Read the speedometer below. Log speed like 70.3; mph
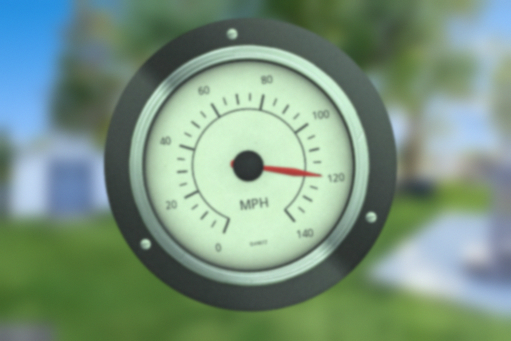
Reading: 120; mph
